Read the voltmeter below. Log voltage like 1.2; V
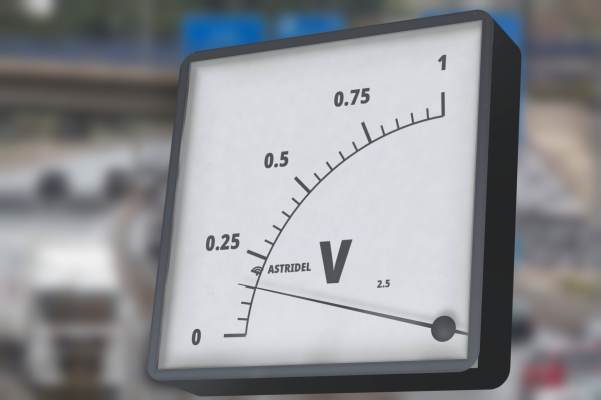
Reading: 0.15; V
